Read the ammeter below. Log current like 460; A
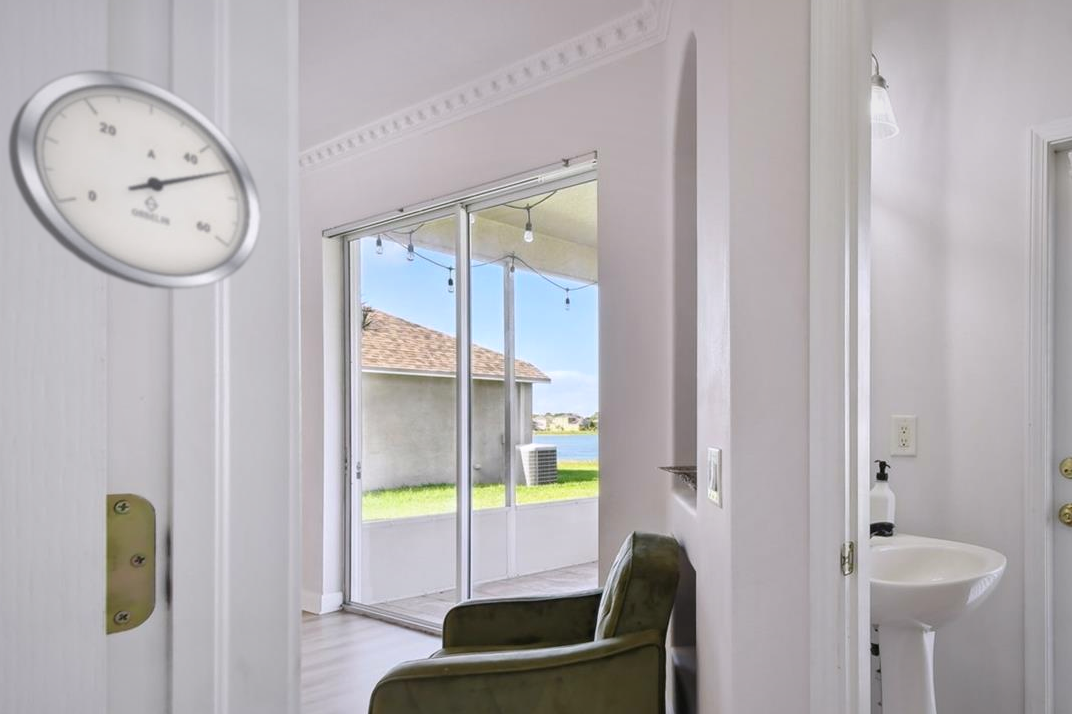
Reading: 45; A
